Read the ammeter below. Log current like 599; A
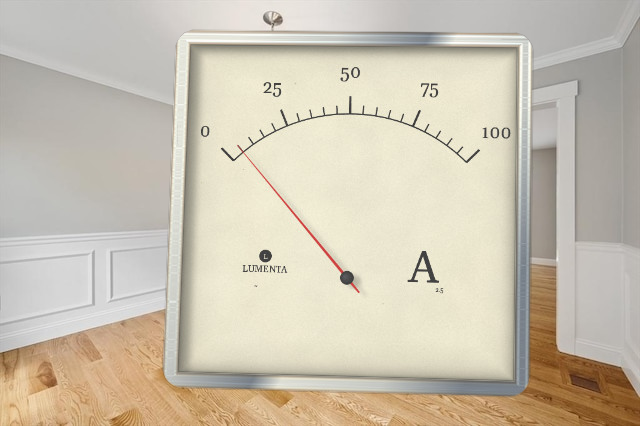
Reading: 5; A
